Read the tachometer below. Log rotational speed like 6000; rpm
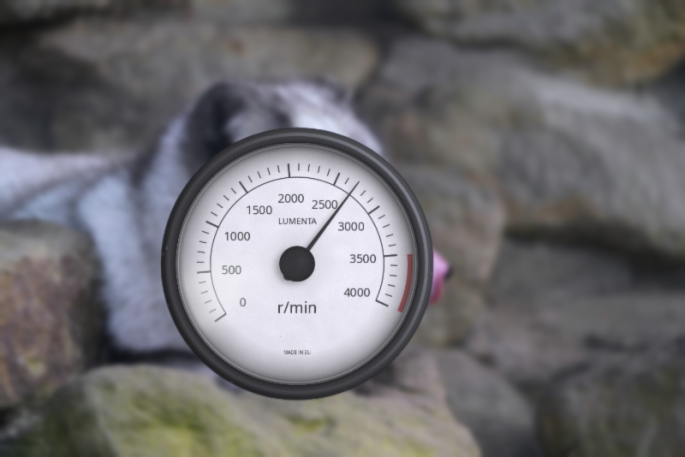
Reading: 2700; rpm
